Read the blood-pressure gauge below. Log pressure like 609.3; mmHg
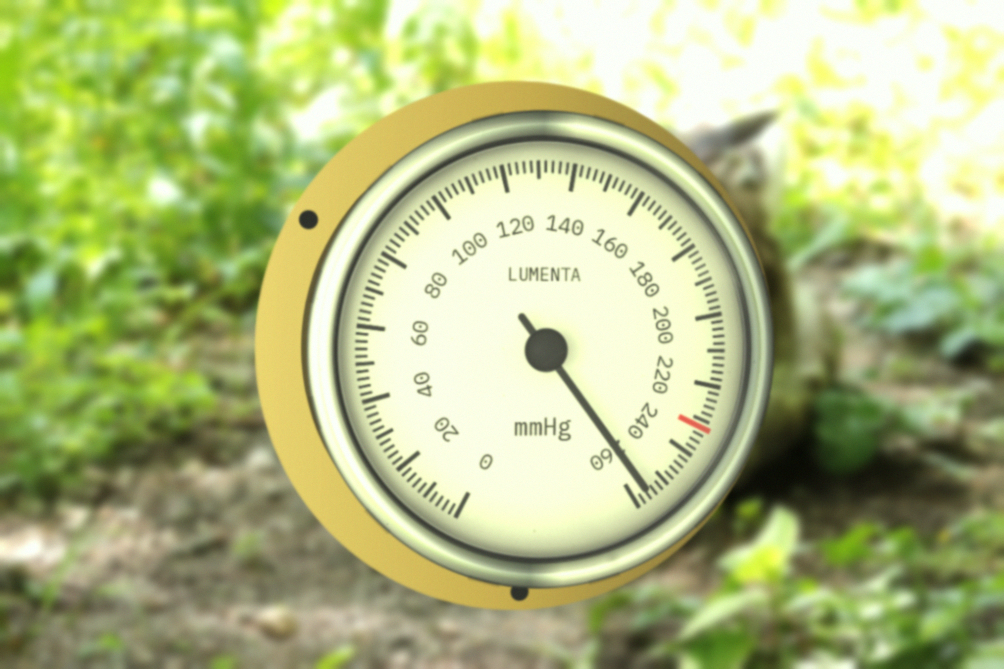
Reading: 256; mmHg
